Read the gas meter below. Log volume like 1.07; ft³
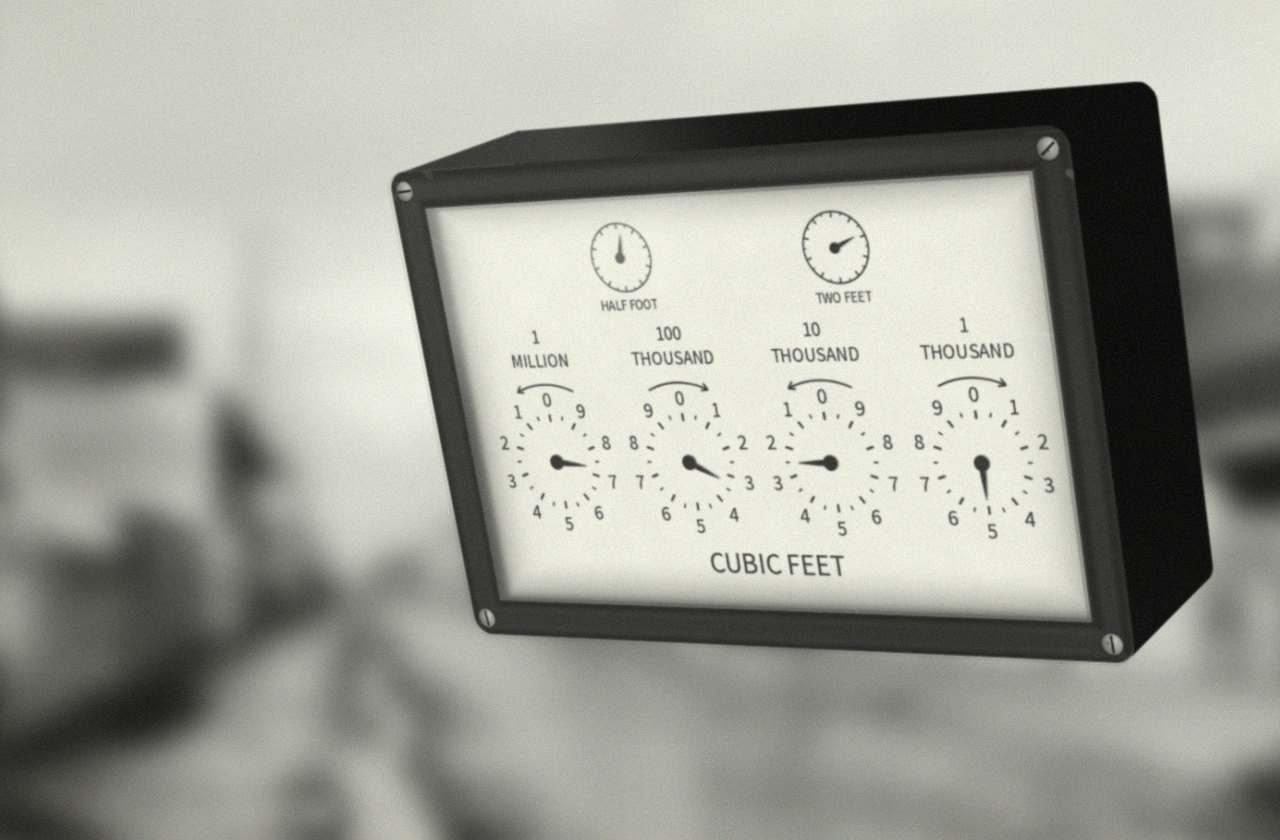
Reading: 732500; ft³
